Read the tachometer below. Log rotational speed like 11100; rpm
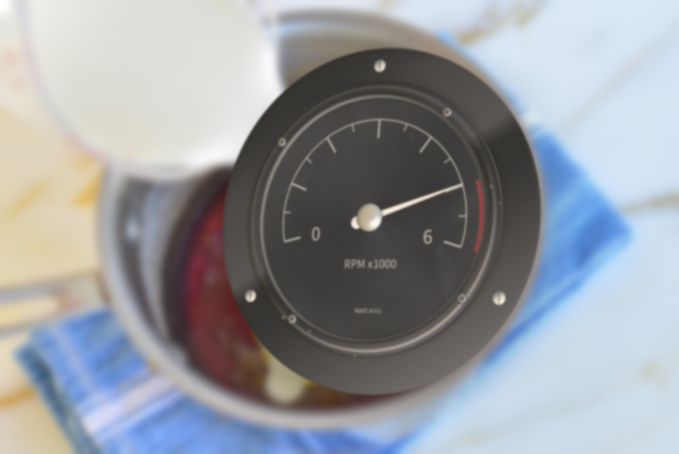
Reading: 5000; rpm
